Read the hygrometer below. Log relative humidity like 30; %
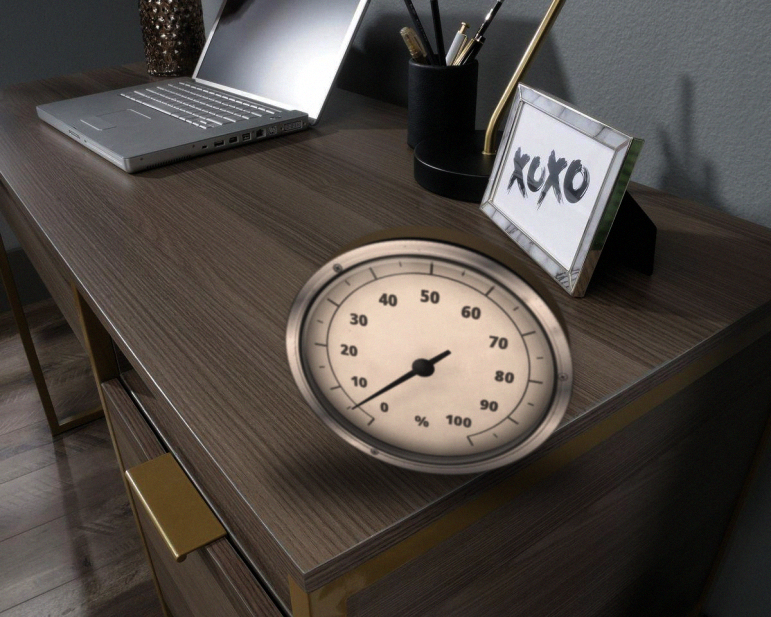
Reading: 5; %
